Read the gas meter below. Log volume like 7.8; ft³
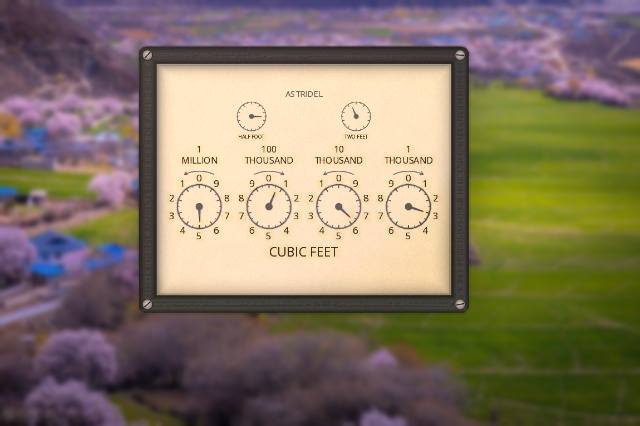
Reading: 506300; ft³
